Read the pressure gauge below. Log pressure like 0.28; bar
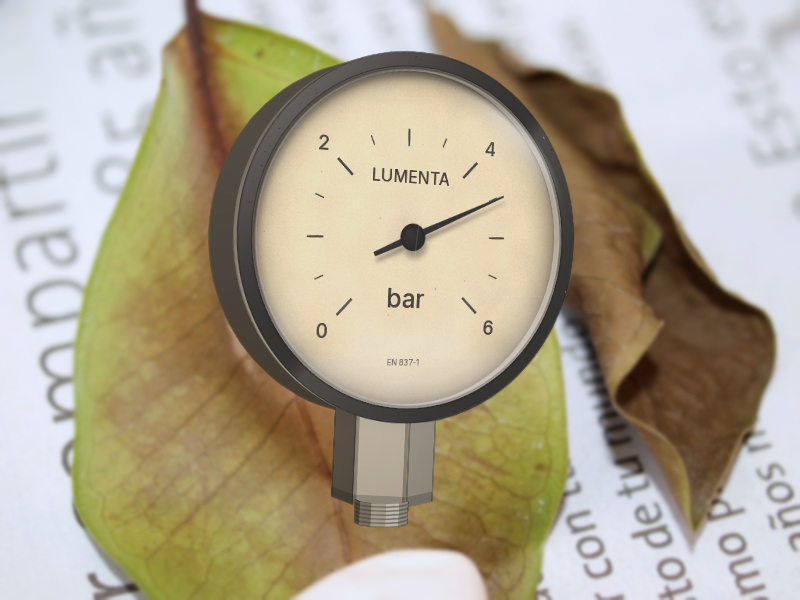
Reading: 4.5; bar
